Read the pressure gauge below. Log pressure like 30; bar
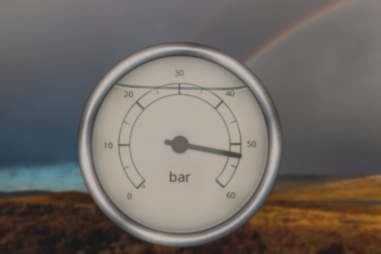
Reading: 52.5; bar
